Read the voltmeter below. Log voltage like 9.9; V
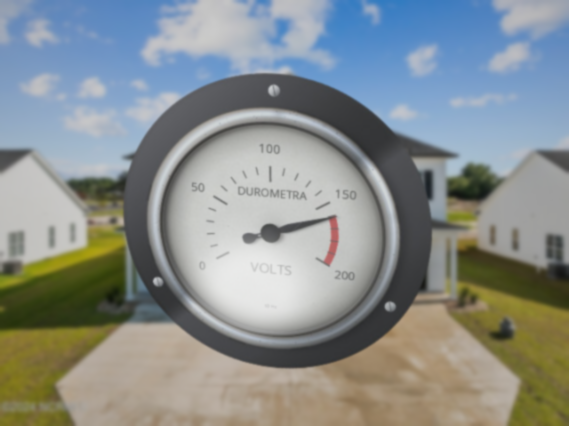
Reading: 160; V
